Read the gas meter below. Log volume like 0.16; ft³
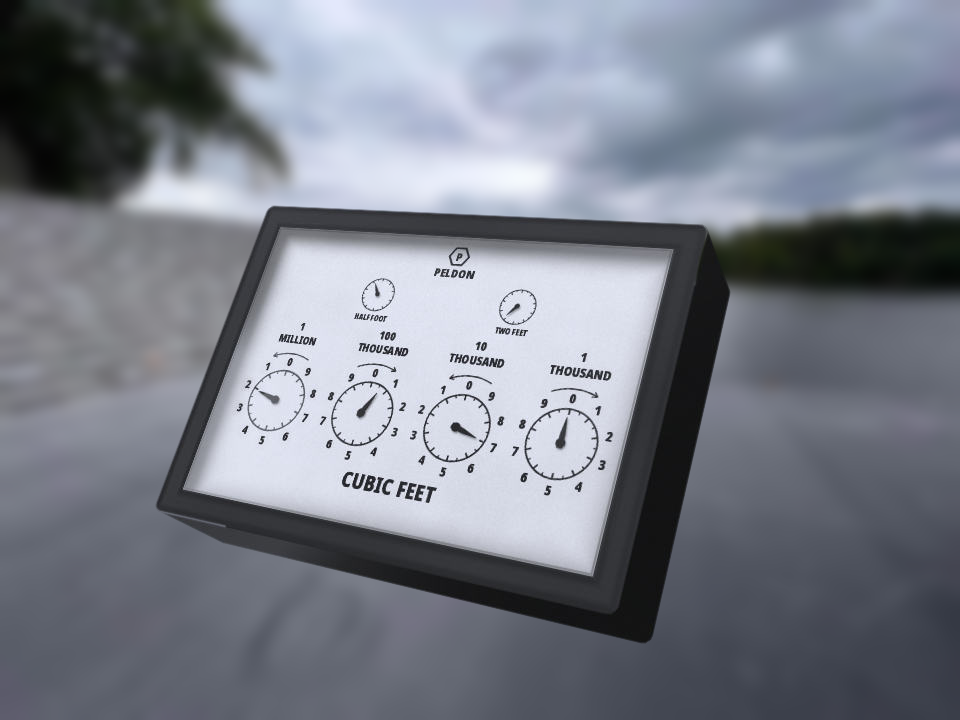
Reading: 207000; ft³
